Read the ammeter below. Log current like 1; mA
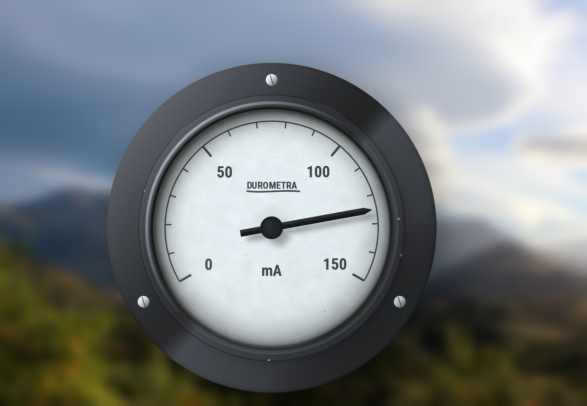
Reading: 125; mA
